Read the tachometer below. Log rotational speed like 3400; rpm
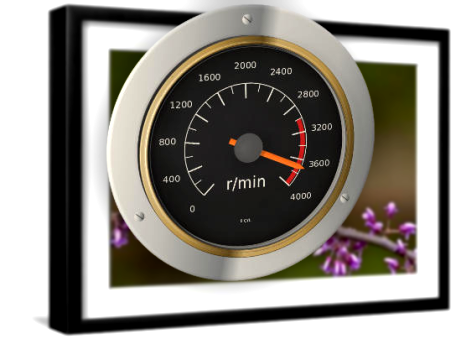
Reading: 3700; rpm
